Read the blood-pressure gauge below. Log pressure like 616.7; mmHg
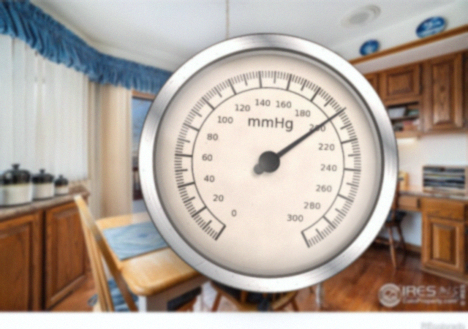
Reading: 200; mmHg
